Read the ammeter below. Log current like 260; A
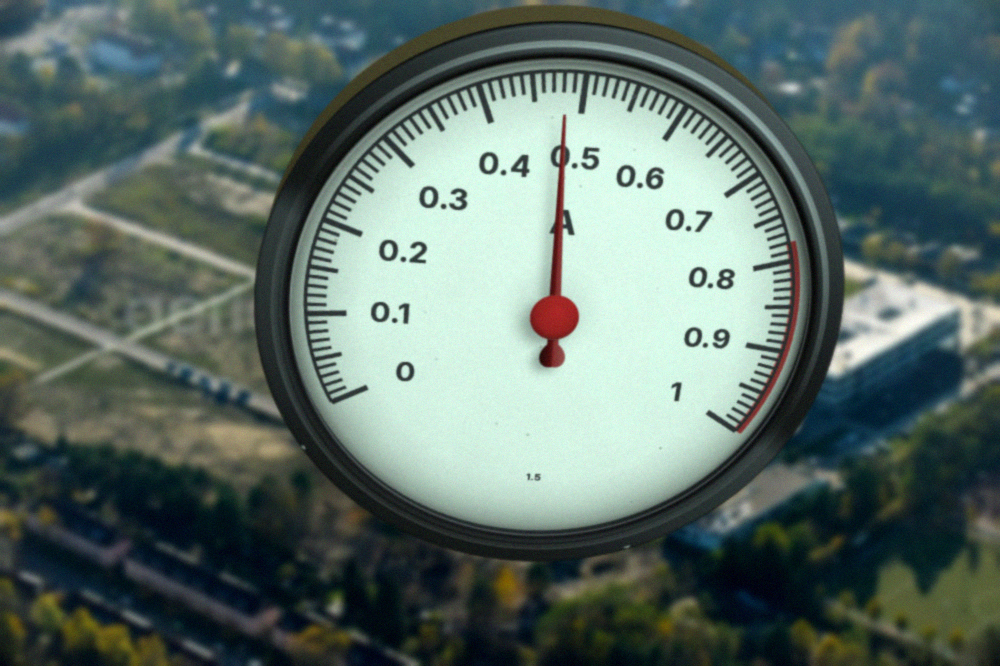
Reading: 0.48; A
